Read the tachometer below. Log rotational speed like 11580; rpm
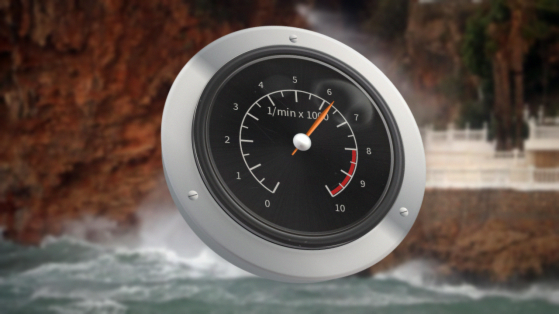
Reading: 6250; rpm
